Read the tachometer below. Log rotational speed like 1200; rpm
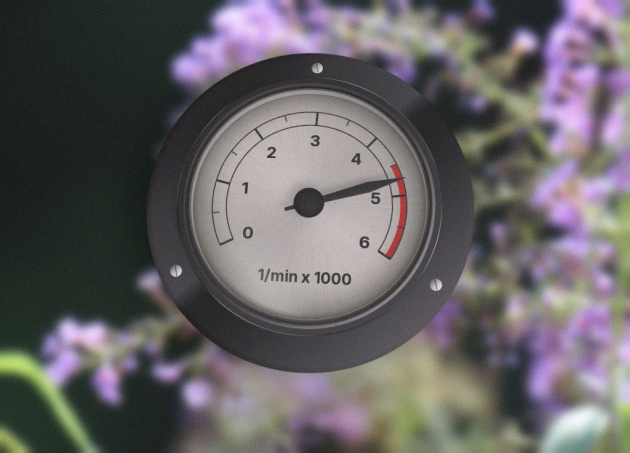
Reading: 4750; rpm
